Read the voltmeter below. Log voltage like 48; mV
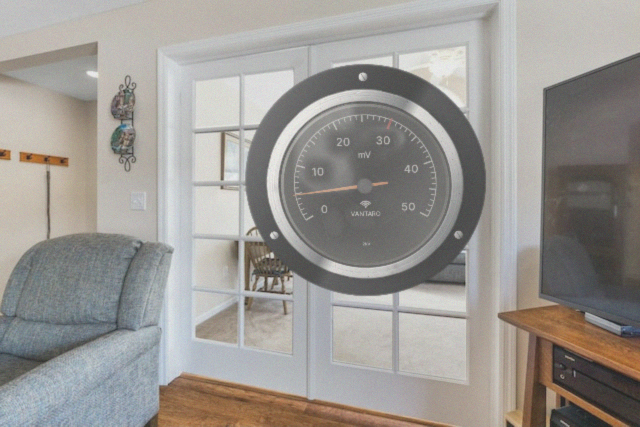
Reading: 5; mV
